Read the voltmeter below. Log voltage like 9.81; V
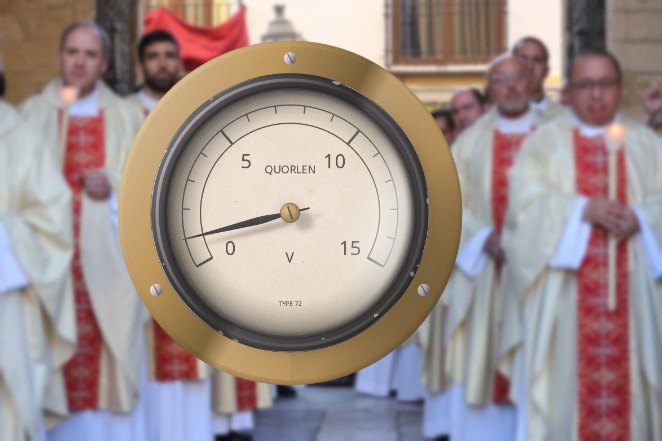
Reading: 1; V
